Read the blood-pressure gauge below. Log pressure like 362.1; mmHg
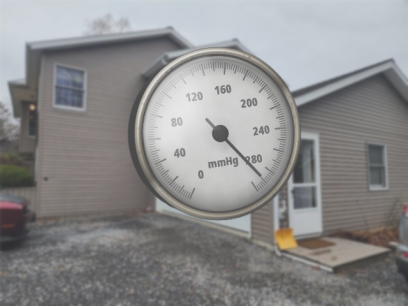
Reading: 290; mmHg
